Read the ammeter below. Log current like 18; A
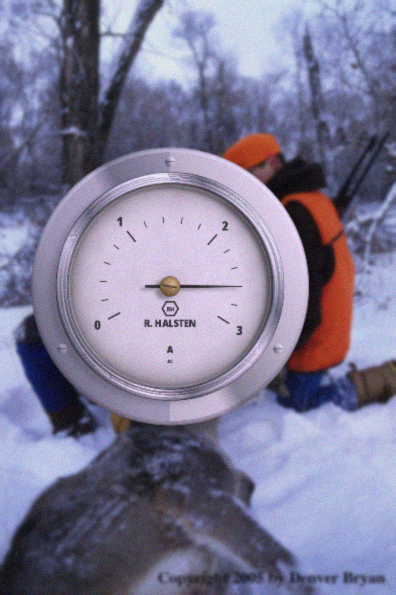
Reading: 2.6; A
